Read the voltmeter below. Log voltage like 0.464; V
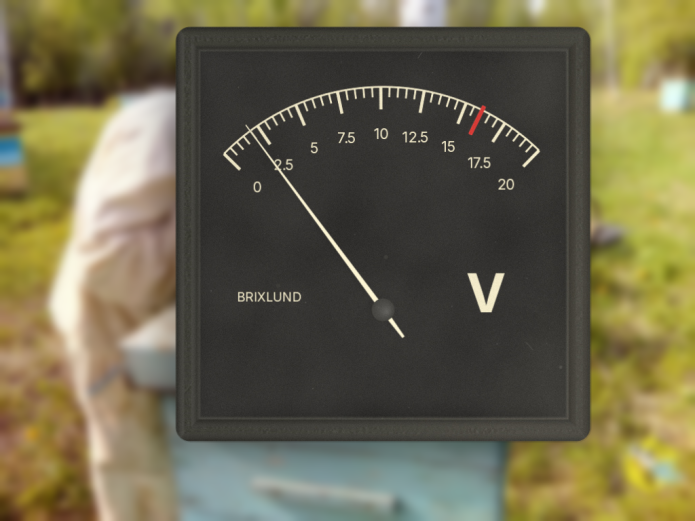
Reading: 2; V
